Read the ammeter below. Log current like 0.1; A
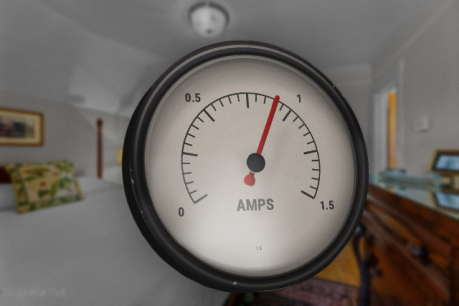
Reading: 0.9; A
